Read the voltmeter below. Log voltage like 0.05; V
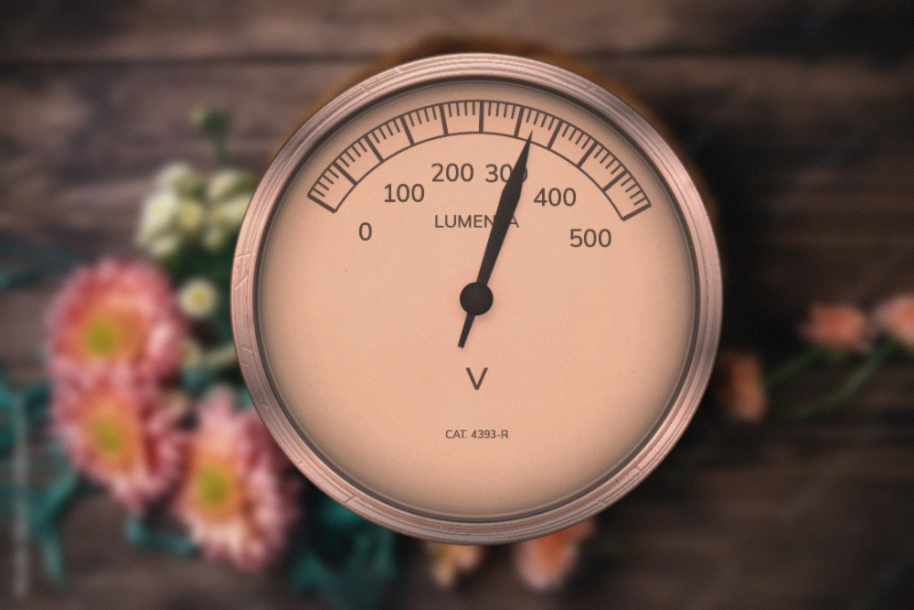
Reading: 320; V
